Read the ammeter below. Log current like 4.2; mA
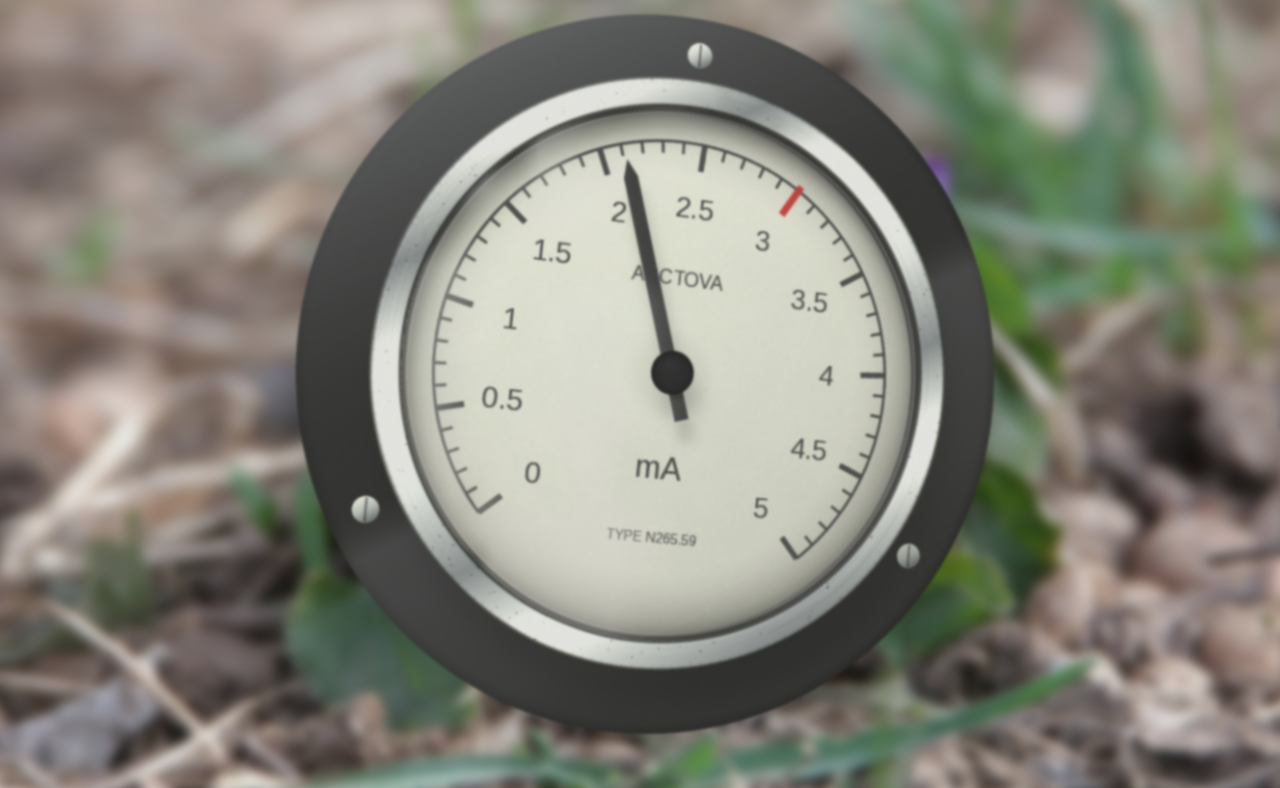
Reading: 2.1; mA
